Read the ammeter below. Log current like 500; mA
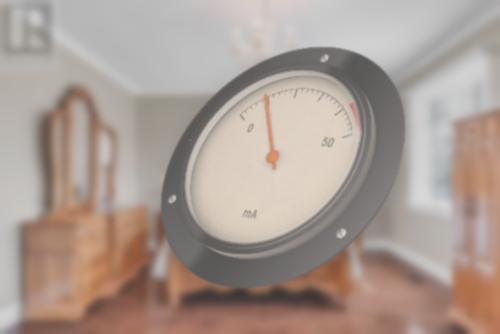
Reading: 10; mA
